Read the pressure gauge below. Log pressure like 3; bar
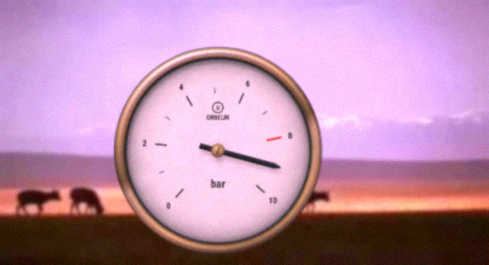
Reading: 9; bar
